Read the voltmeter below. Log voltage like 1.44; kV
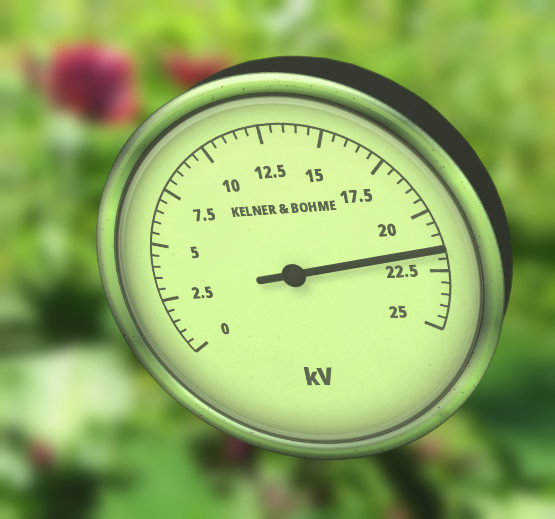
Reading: 21.5; kV
